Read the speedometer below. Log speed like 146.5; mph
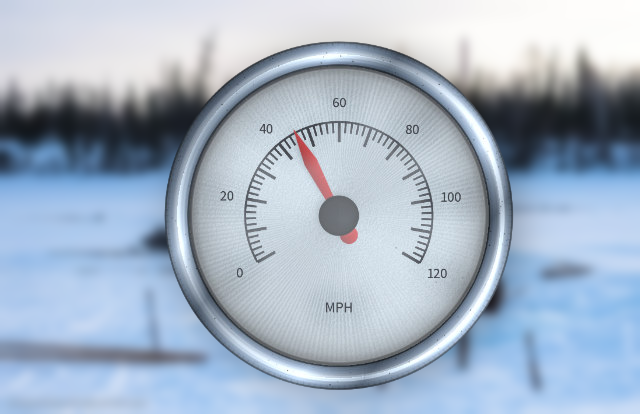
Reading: 46; mph
